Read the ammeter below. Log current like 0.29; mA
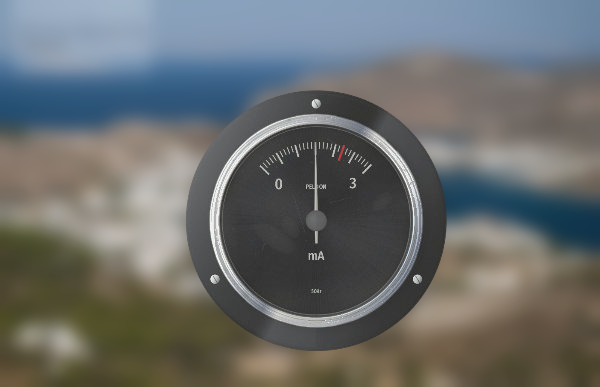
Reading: 1.5; mA
